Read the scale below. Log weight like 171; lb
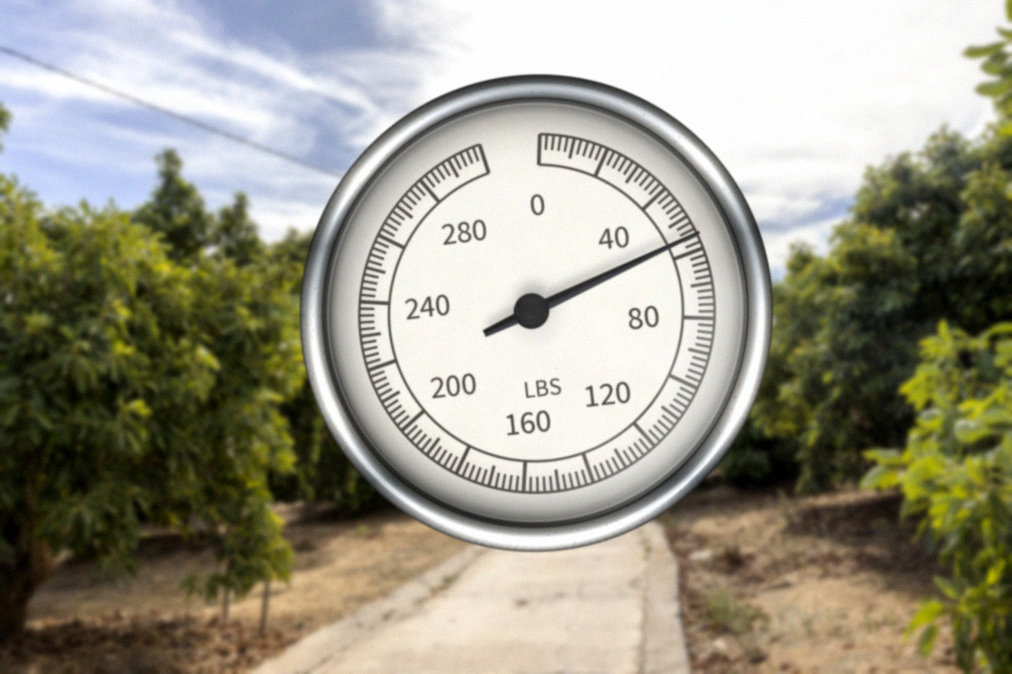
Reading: 56; lb
